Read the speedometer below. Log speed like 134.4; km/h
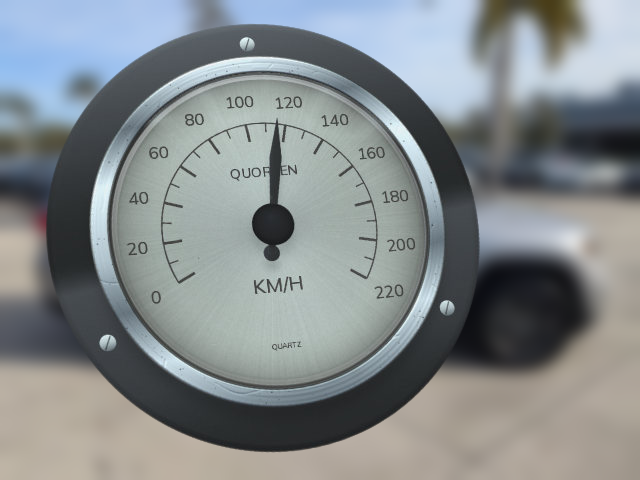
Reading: 115; km/h
